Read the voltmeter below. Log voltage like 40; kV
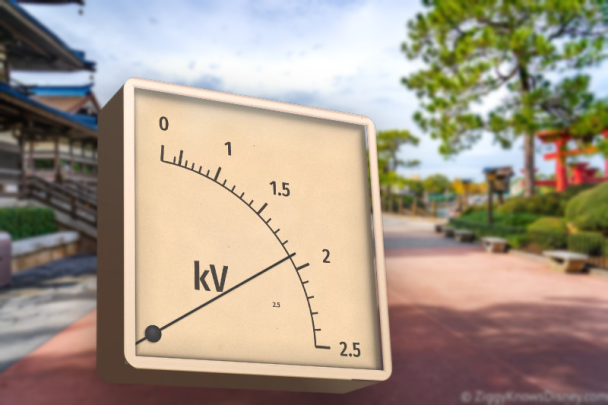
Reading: 1.9; kV
